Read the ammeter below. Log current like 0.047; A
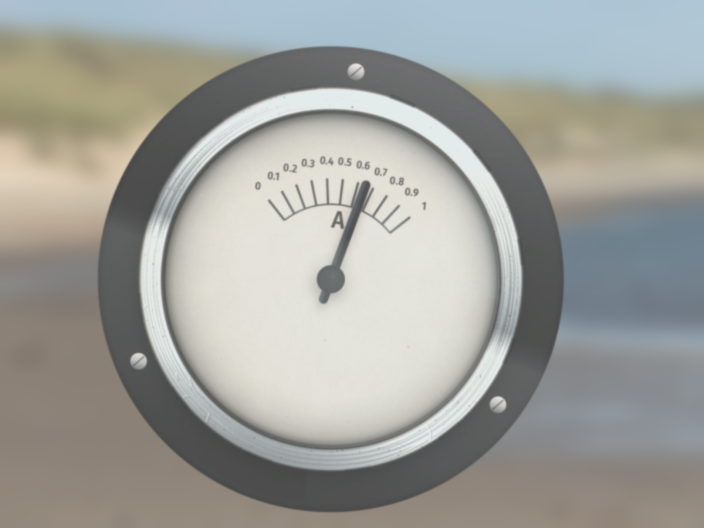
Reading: 0.65; A
